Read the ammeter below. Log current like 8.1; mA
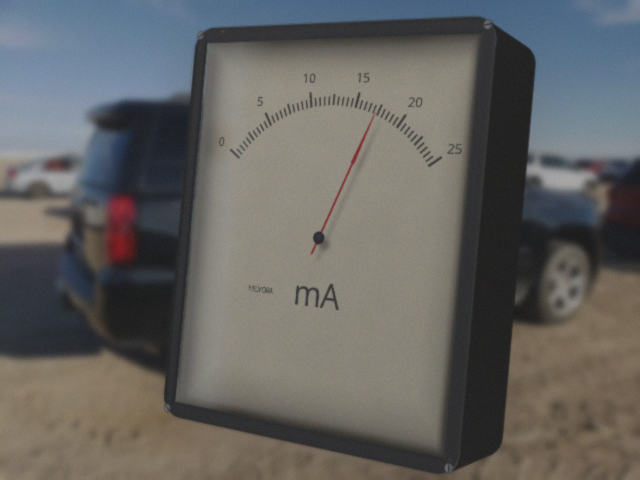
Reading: 17.5; mA
